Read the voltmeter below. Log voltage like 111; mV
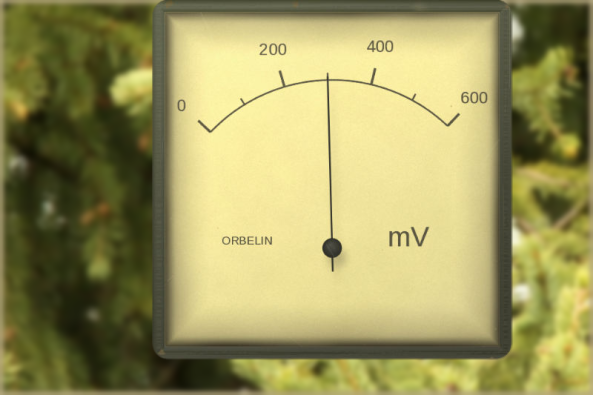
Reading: 300; mV
